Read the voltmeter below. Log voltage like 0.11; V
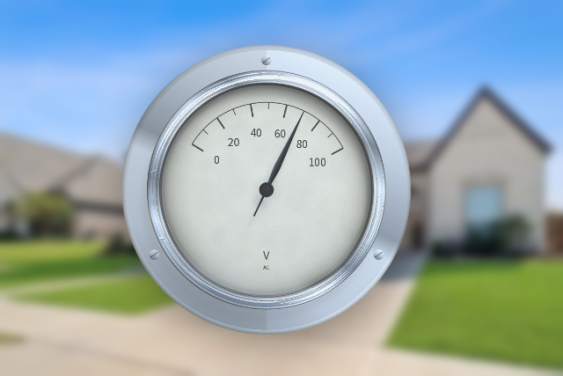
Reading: 70; V
